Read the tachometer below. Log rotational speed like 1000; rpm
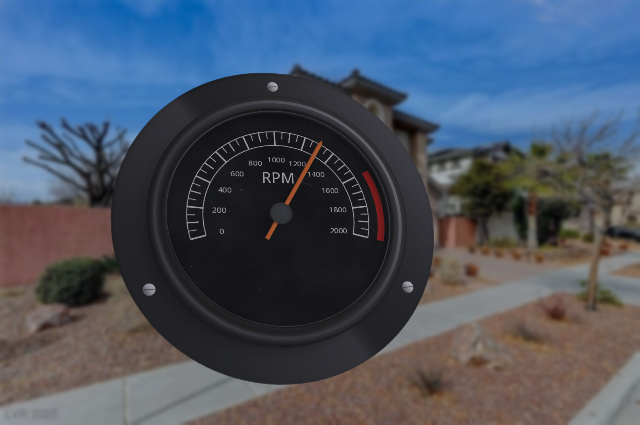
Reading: 1300; rpm
